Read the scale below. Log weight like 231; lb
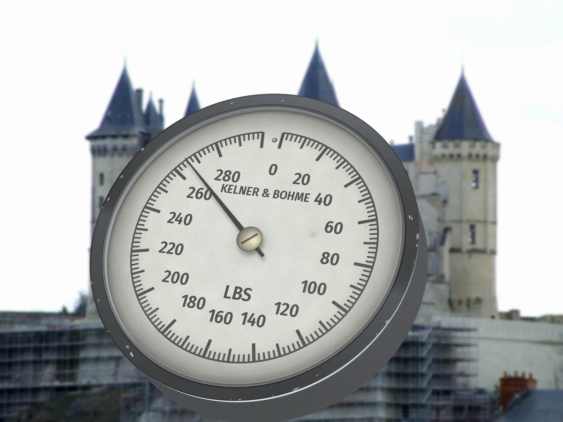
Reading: 266; lb
